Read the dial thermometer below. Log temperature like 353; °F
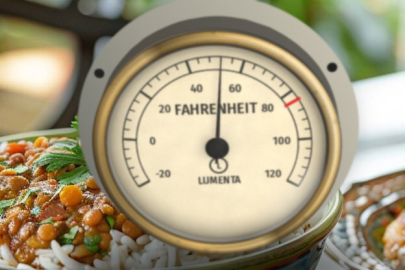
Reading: 52; °F
